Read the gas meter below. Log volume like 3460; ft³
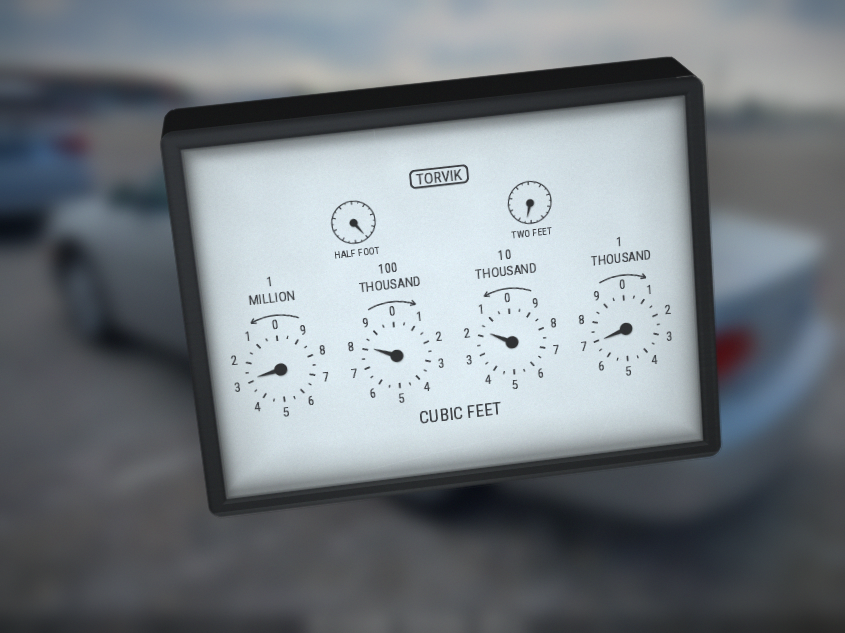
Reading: 281700; ft³
